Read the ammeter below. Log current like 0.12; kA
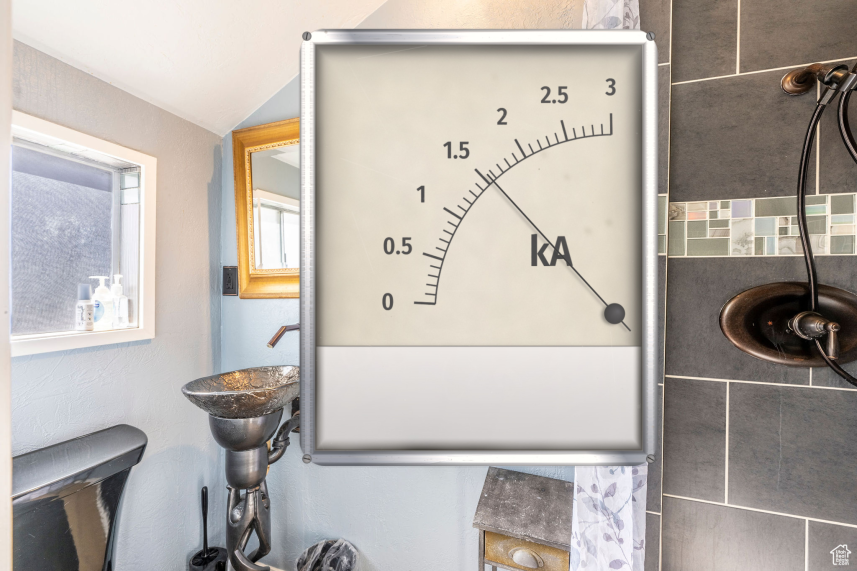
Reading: 1.55; kA
